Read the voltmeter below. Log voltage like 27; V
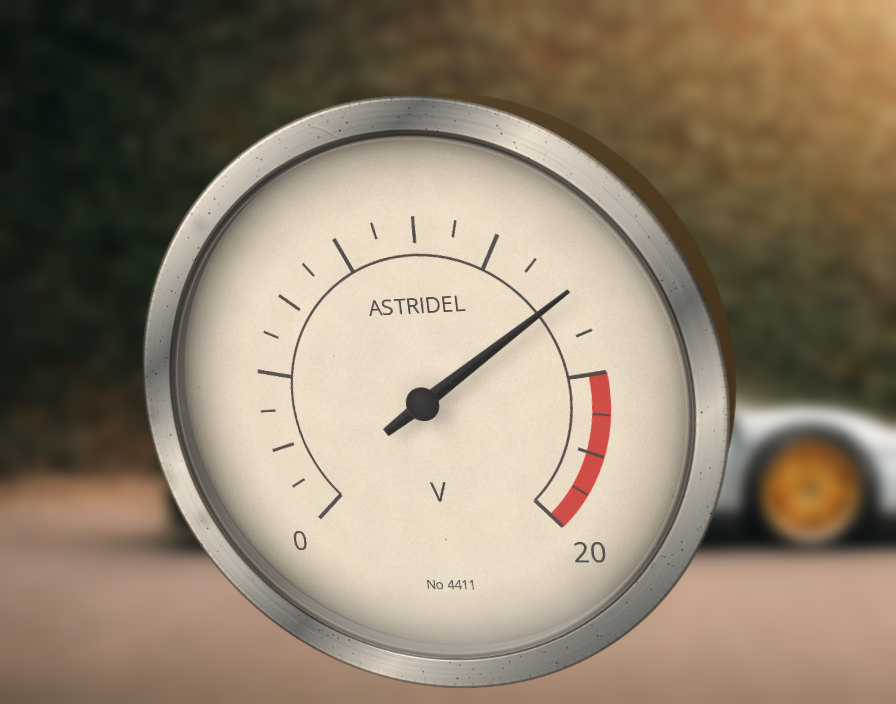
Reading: 14; V
